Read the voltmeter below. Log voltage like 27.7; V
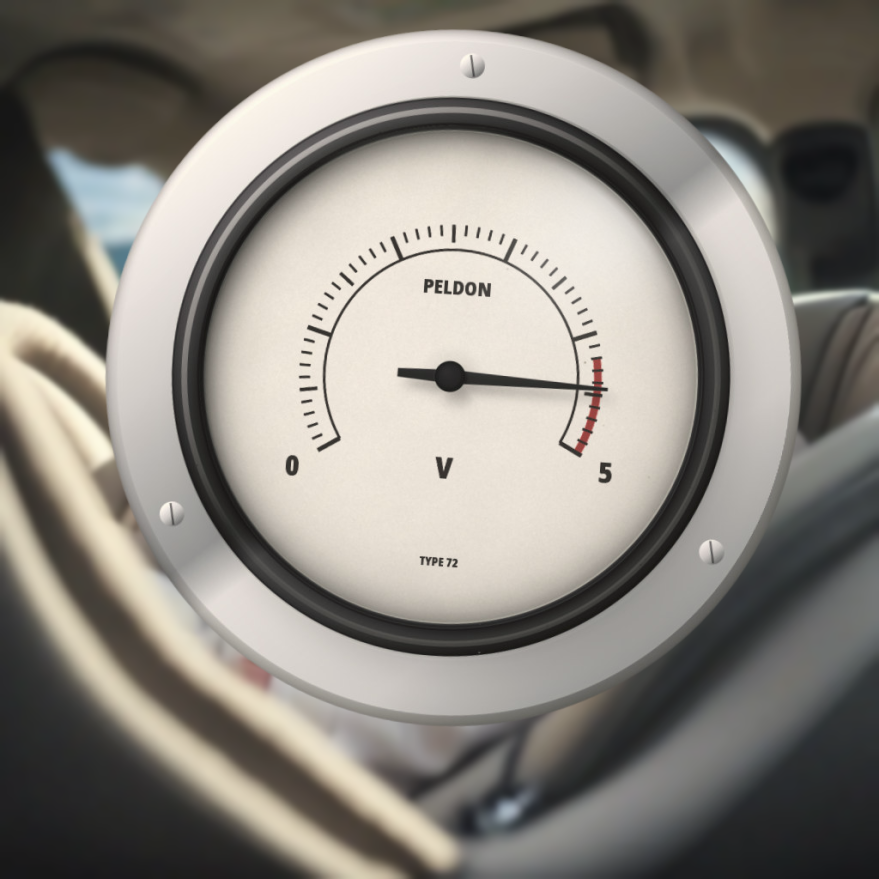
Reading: 4.45; V
